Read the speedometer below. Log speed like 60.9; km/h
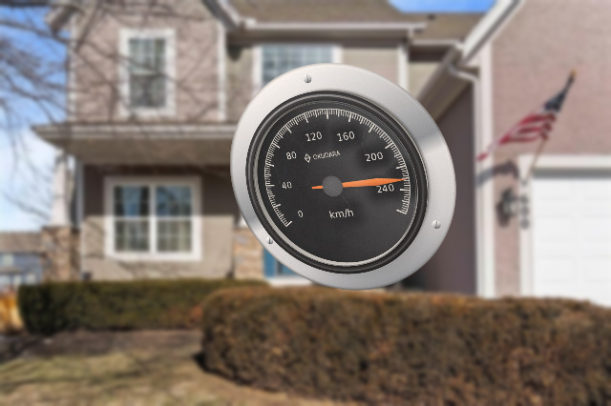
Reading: 230; km/h
